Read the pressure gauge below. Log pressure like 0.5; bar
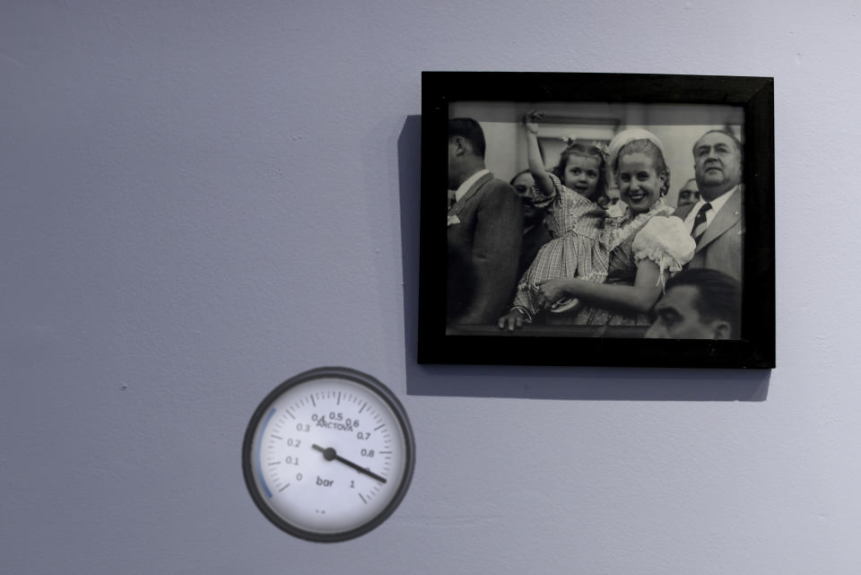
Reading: 0.9; bar
